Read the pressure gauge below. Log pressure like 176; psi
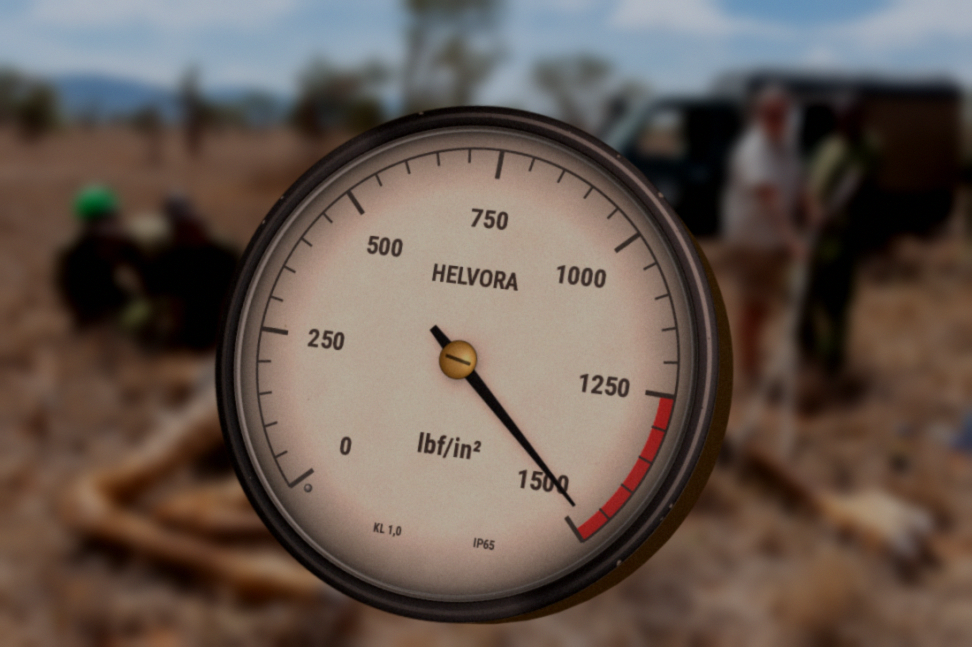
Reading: 1475; psi
